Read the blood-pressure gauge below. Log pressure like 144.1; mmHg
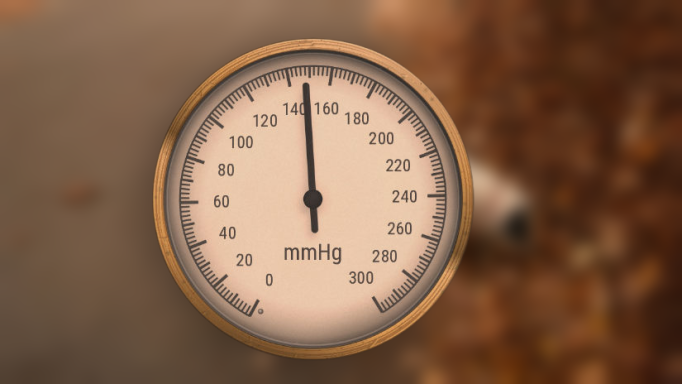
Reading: 148; mmHg
